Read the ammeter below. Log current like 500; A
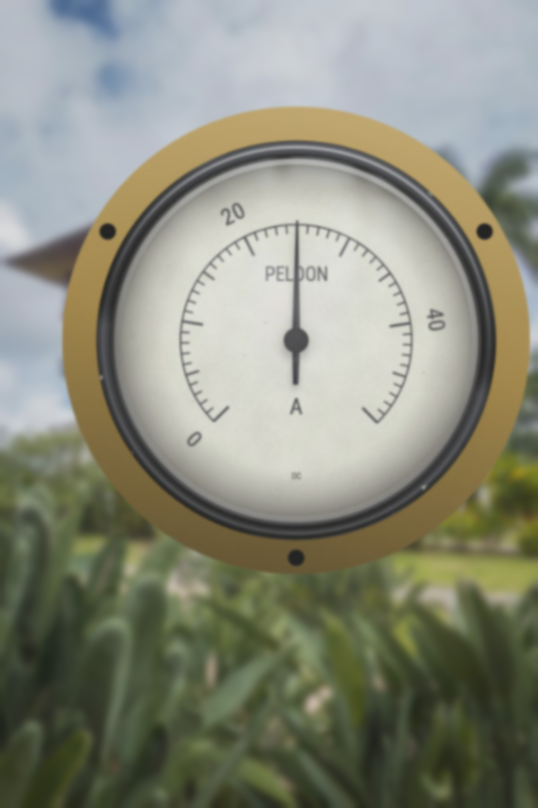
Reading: 25; A
